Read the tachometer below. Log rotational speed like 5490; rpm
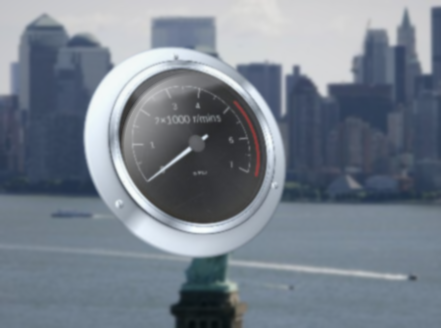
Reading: 0; rpm
